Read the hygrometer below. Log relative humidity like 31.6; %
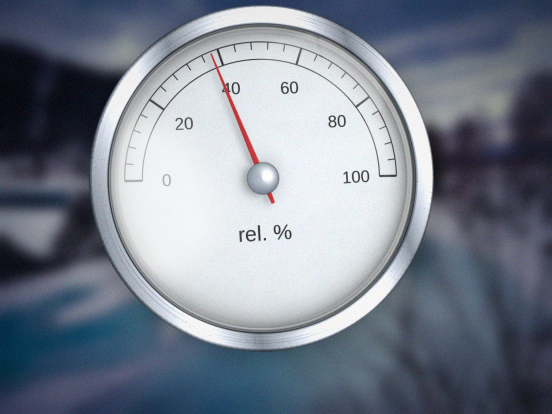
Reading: 38; %
